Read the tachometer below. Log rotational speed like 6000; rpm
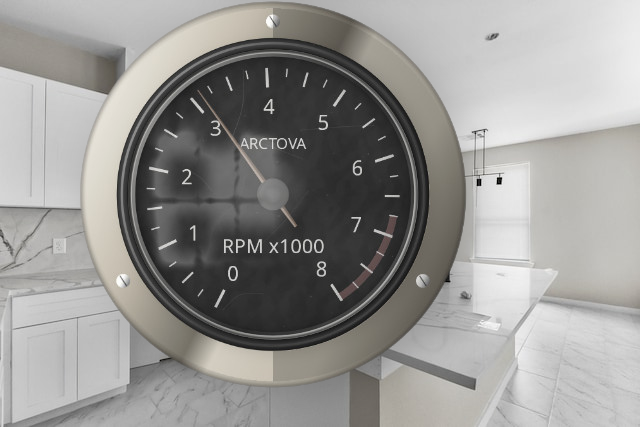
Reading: 3125; rpm
